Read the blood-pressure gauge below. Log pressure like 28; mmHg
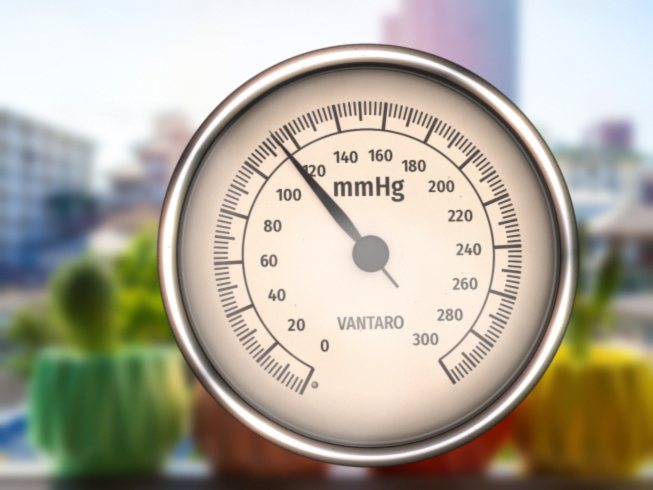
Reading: 114; mmHg
